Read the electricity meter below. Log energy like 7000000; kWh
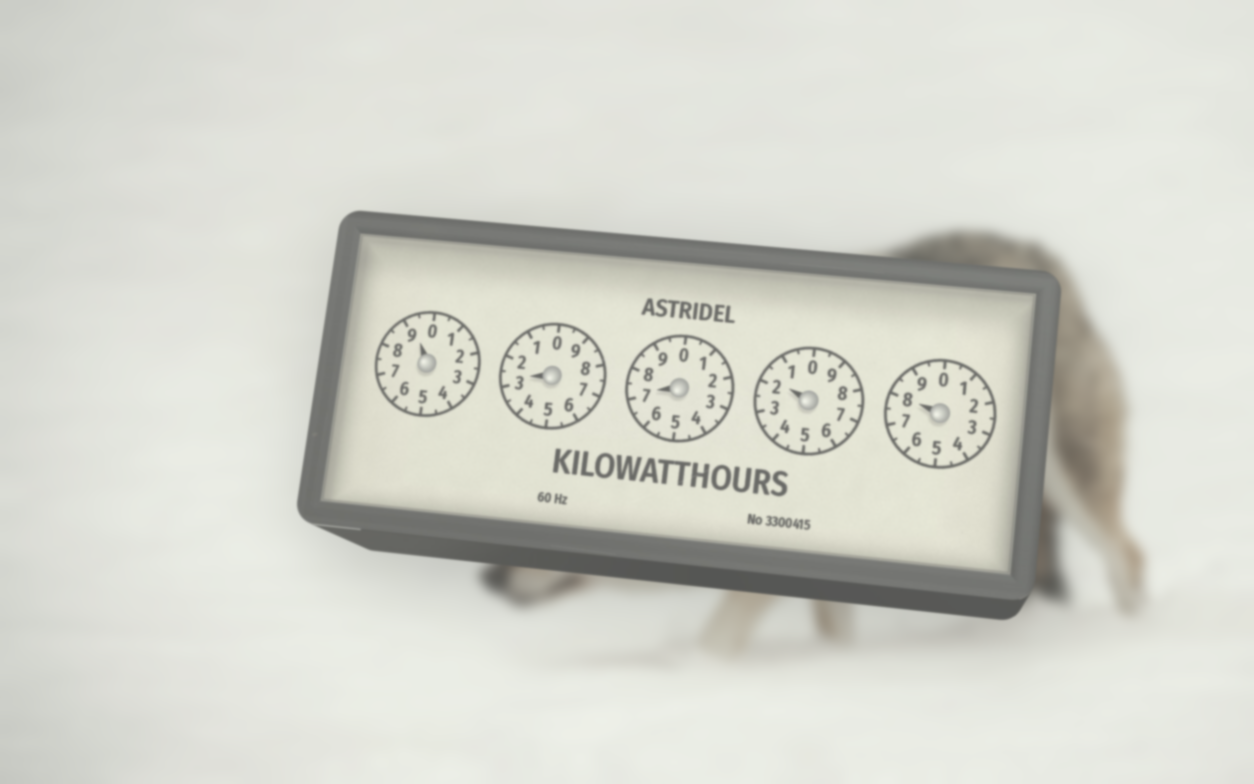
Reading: 92718; kWh
